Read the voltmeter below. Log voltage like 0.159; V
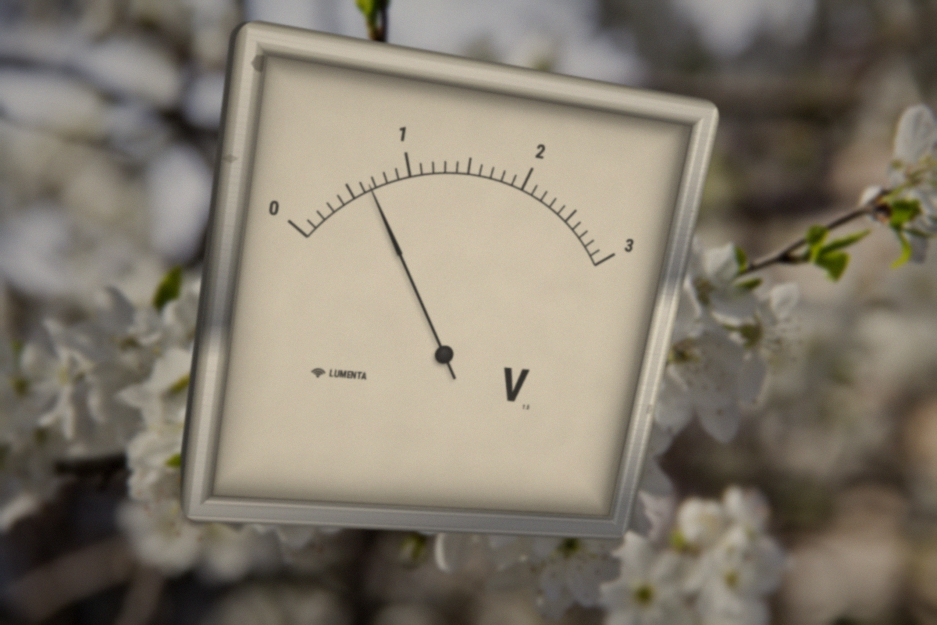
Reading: 0.65; V
